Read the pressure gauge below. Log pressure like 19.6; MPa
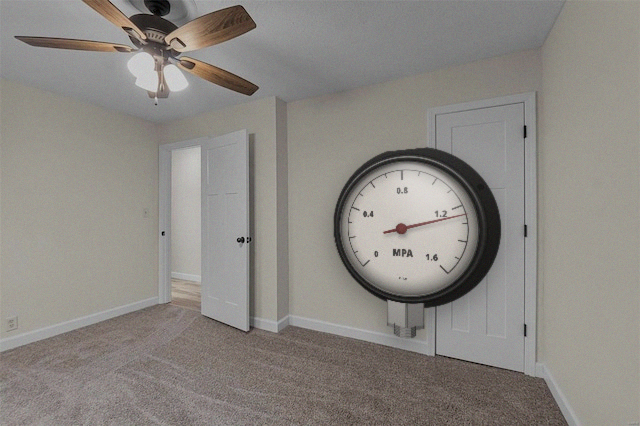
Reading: 1.25; MPa
